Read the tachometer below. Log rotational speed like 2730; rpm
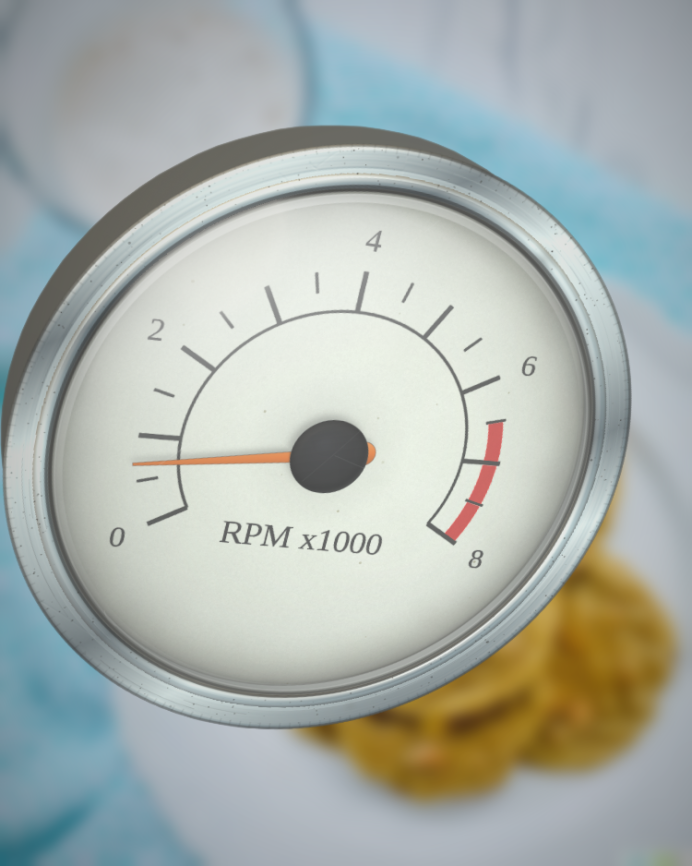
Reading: 750; rpm
